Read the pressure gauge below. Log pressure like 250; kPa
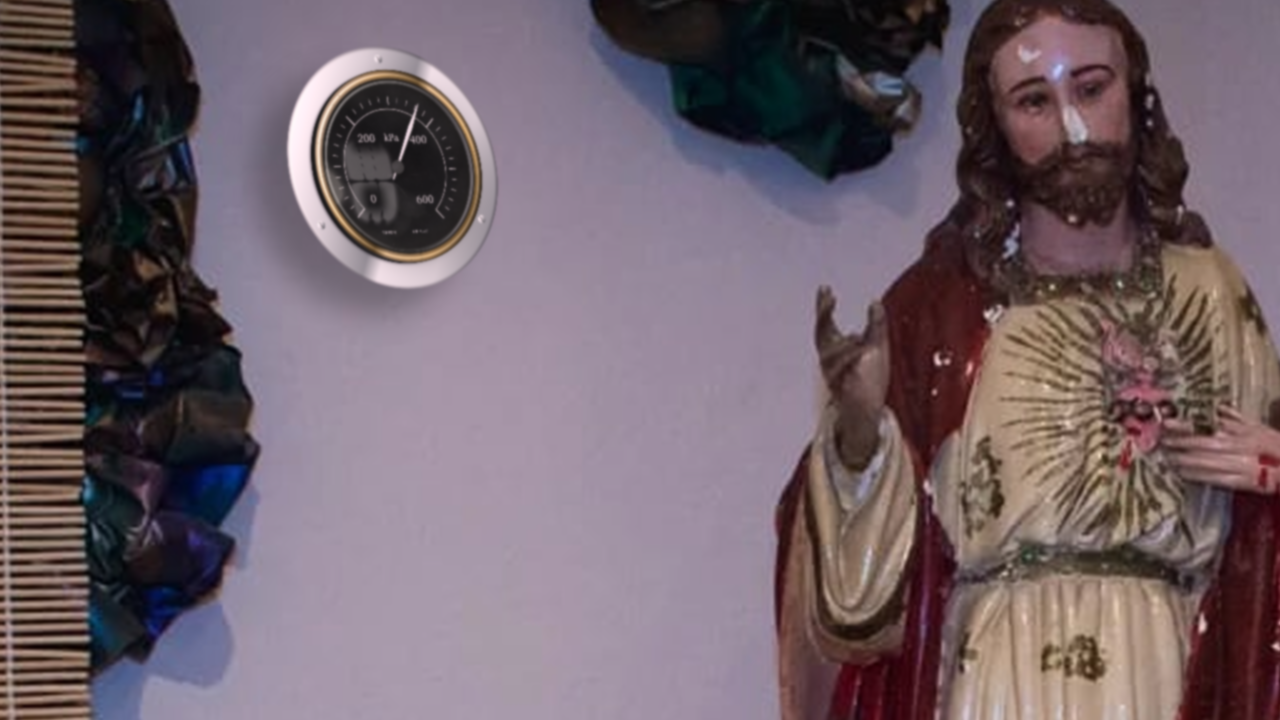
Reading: 360; kPa
